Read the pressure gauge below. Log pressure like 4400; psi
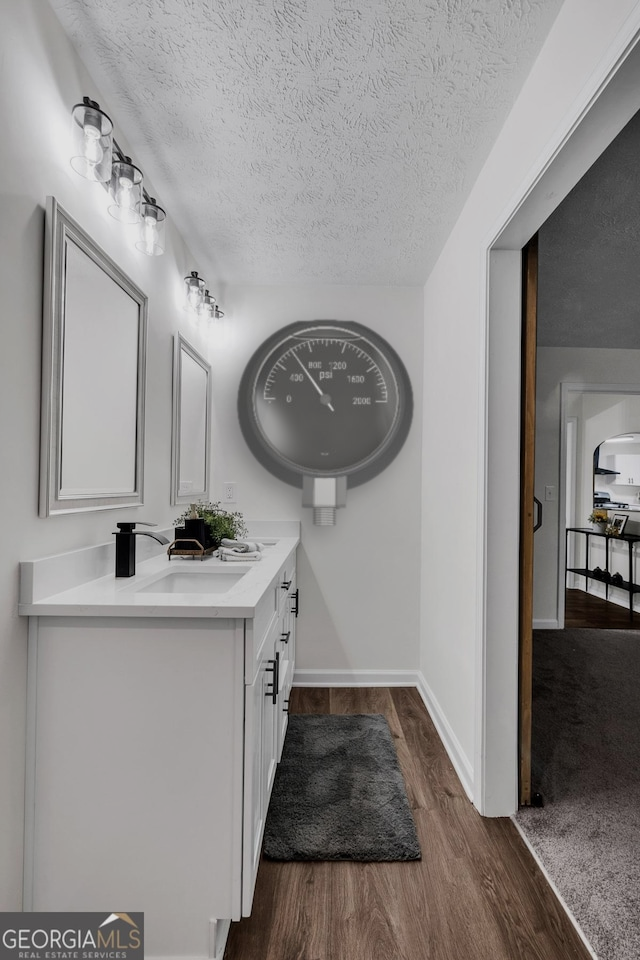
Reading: 600; psi
